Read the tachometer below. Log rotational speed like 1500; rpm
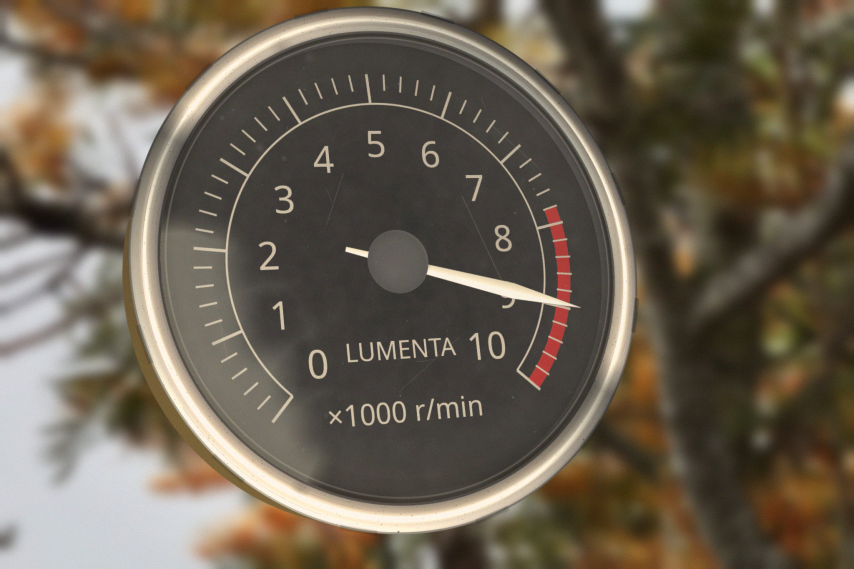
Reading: 9000; rpm
